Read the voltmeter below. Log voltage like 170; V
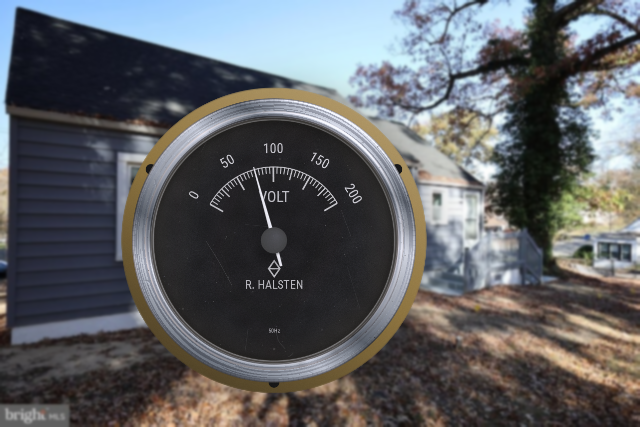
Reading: 75; V
